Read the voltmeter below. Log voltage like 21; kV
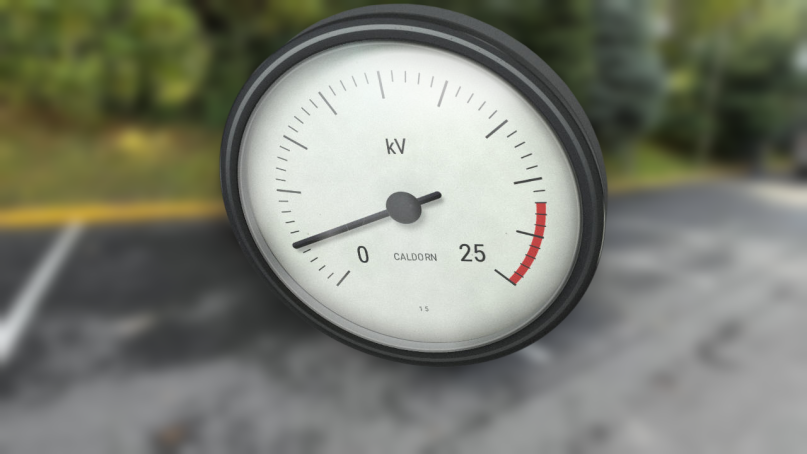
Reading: 2.5; kV
